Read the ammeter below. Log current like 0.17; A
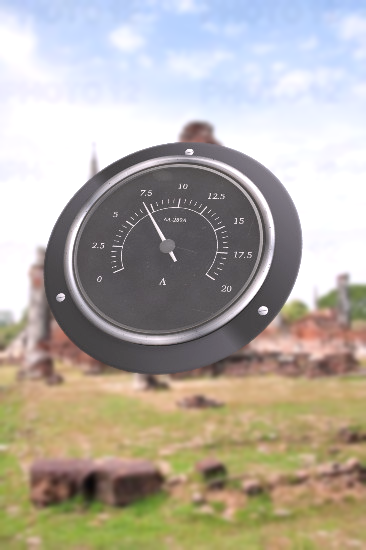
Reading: 7; A
